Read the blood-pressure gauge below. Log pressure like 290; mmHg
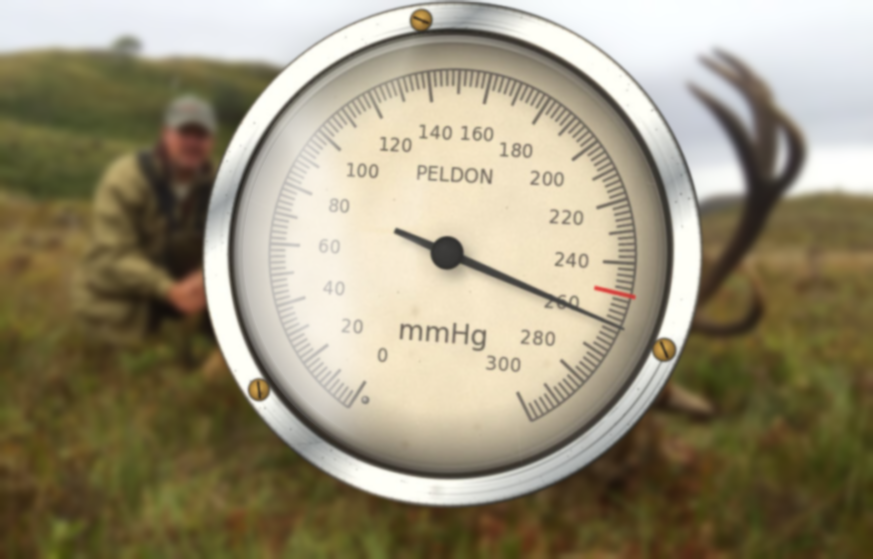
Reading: 260; mmHg
